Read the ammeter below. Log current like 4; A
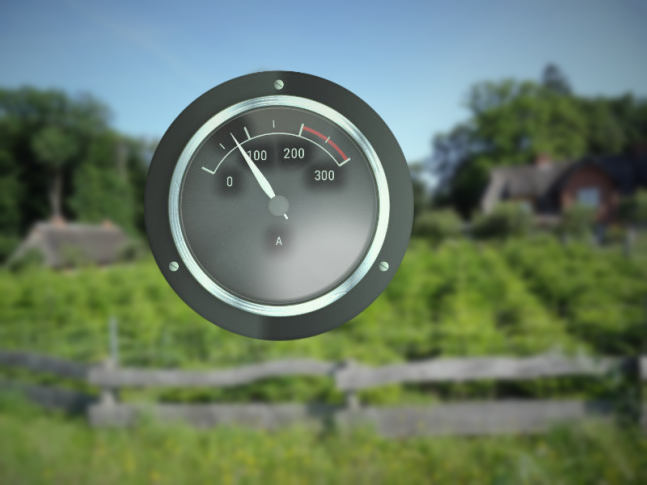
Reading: 75; A
